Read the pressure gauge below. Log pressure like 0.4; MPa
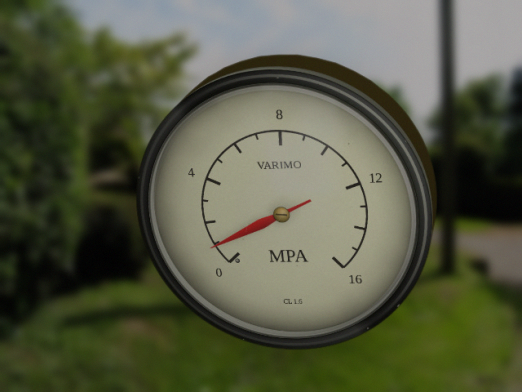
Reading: 1; MPa
